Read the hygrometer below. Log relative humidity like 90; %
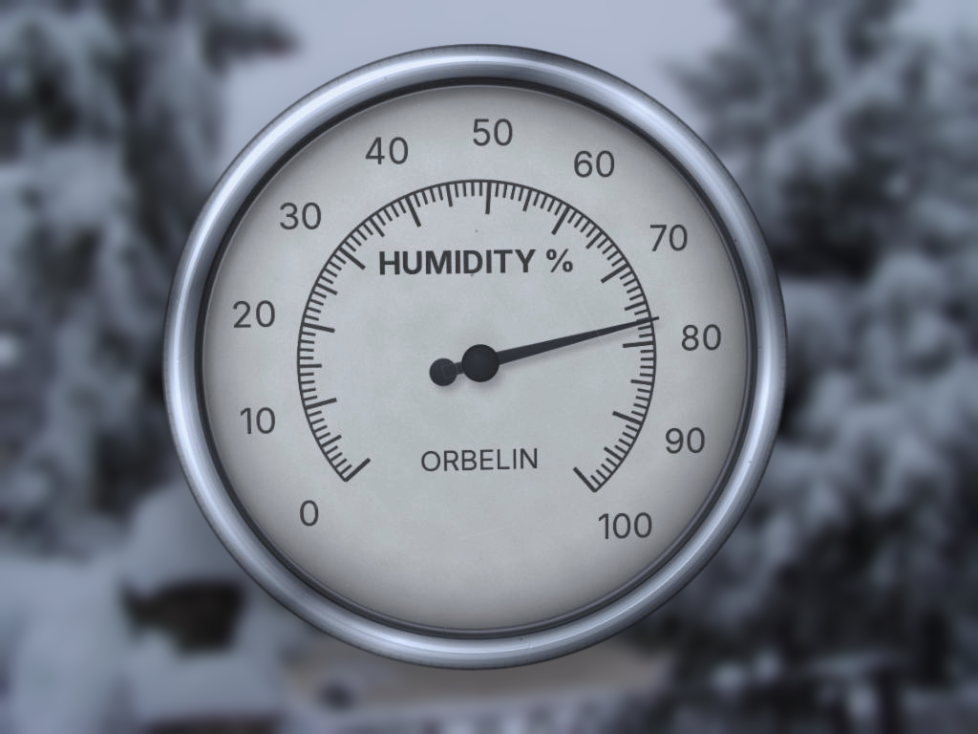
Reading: 77; %
